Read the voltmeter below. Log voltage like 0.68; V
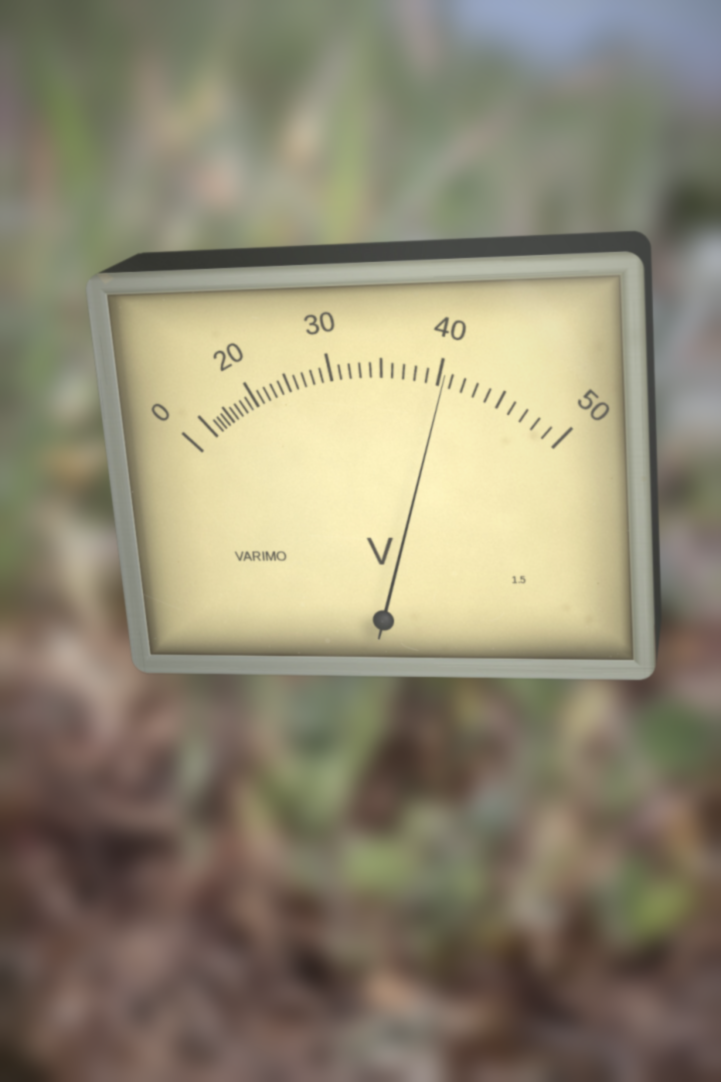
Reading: 40.5; V
